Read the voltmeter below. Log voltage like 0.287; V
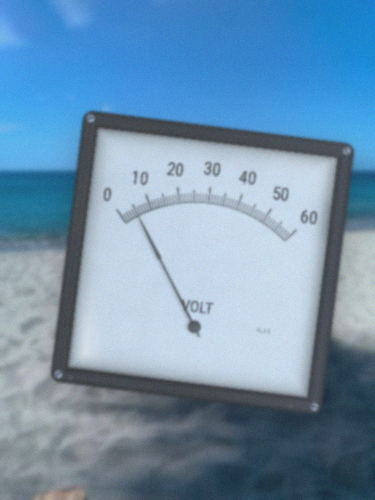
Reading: 5; V
